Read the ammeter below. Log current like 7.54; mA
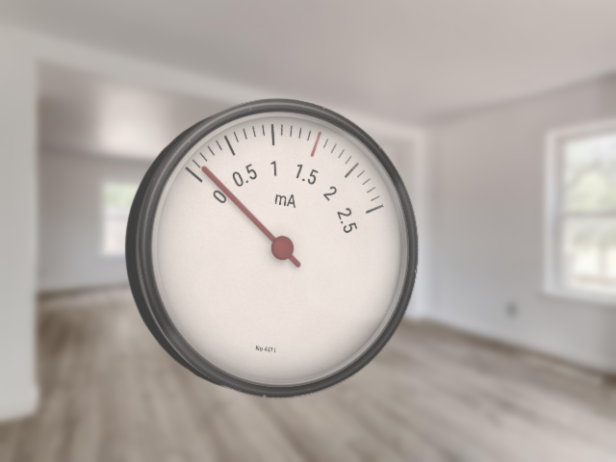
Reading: 0.1; mA
